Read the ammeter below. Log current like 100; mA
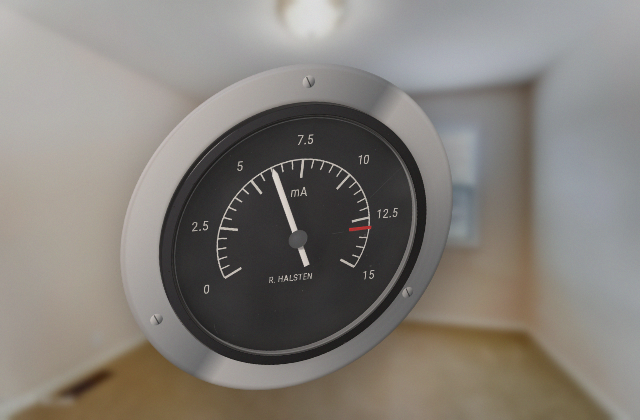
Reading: 6; mA
